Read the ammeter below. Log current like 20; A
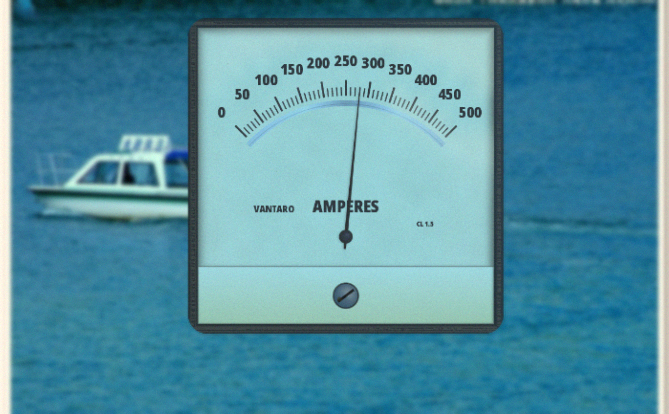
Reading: 280; A
